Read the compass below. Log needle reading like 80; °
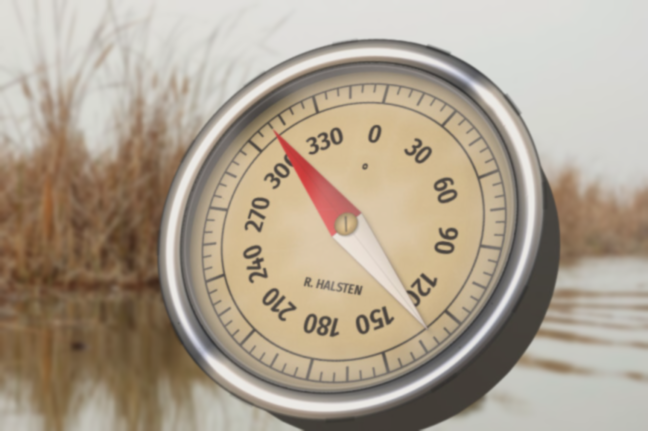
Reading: 310; °
